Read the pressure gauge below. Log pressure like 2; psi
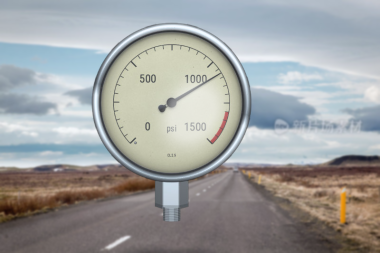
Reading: 1075; psi
